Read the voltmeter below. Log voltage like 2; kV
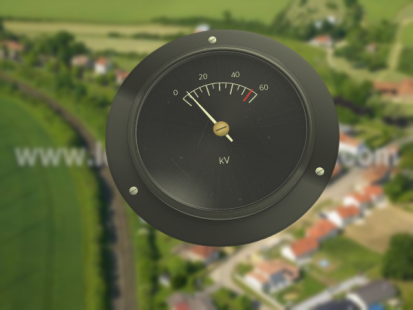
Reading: 5; kV
